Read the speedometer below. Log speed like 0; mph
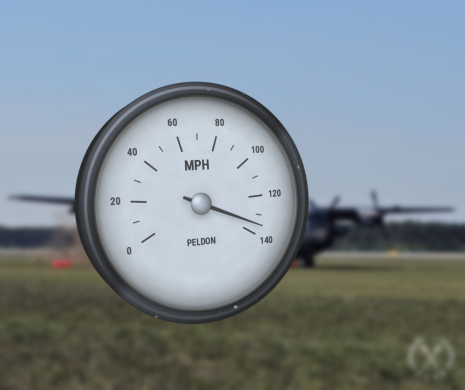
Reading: 135; mph
